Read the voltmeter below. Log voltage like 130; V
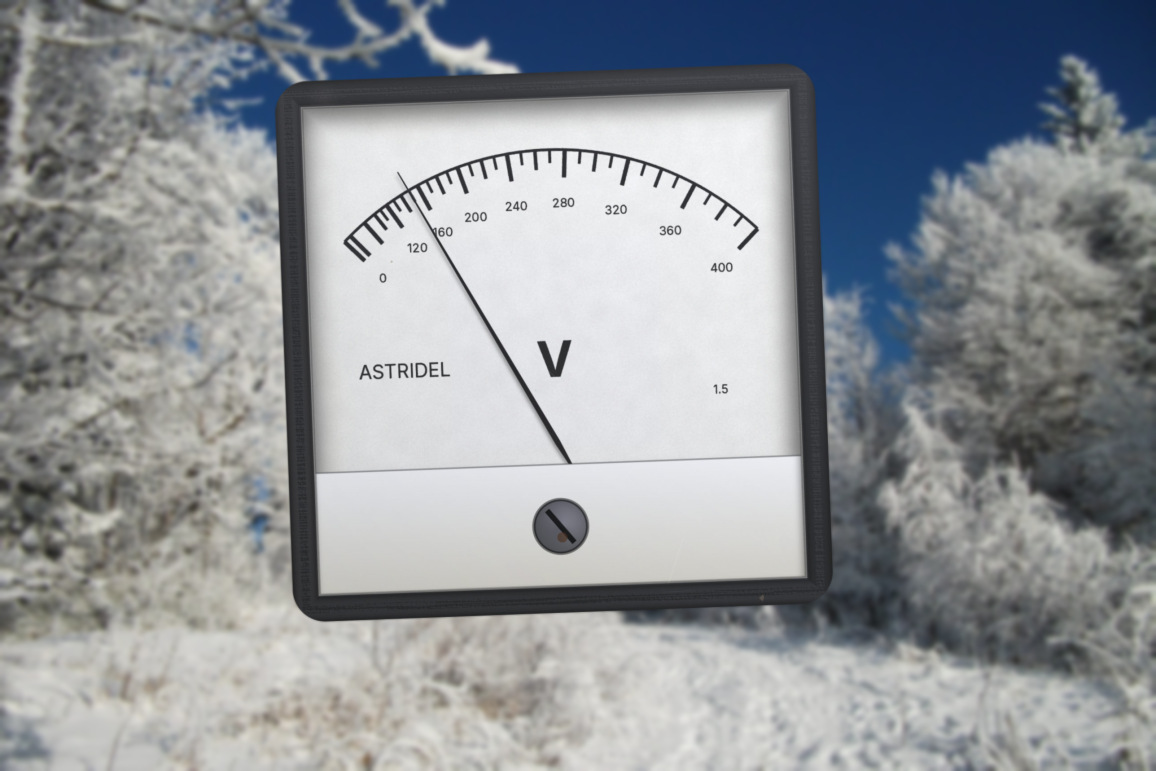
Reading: 150; V
